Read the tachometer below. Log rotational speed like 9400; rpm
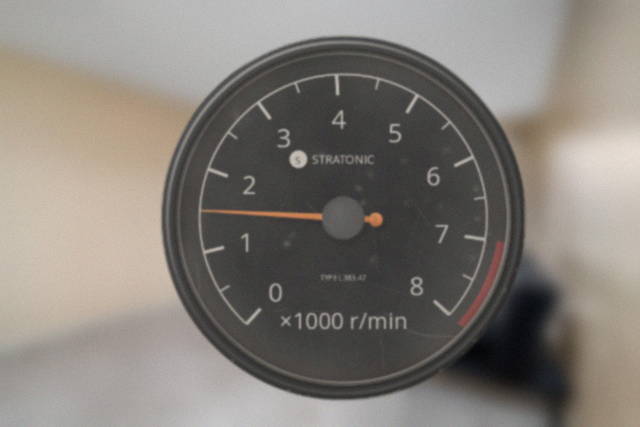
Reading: 1500; rpm
